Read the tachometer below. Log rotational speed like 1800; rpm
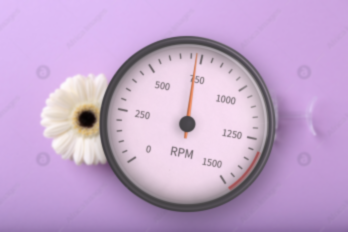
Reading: 725; rpm
